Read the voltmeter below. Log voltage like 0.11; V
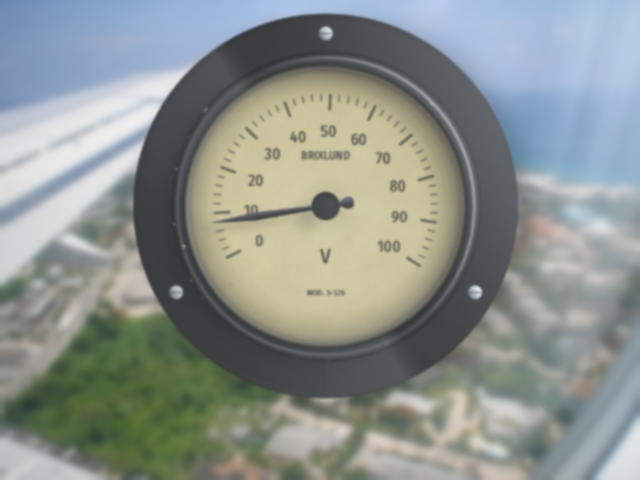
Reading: 8; V
